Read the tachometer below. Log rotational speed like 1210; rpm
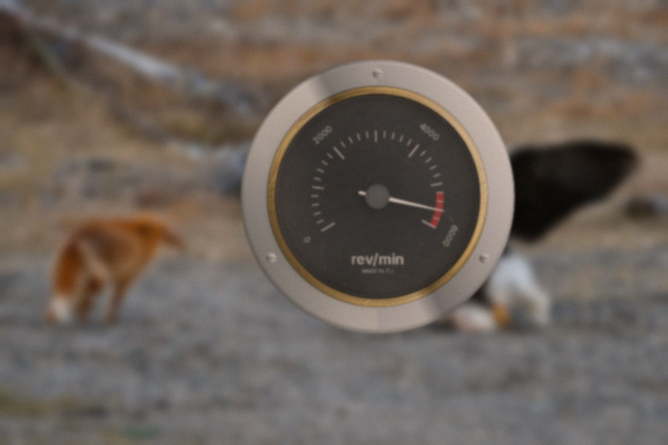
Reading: 5600; rpm
